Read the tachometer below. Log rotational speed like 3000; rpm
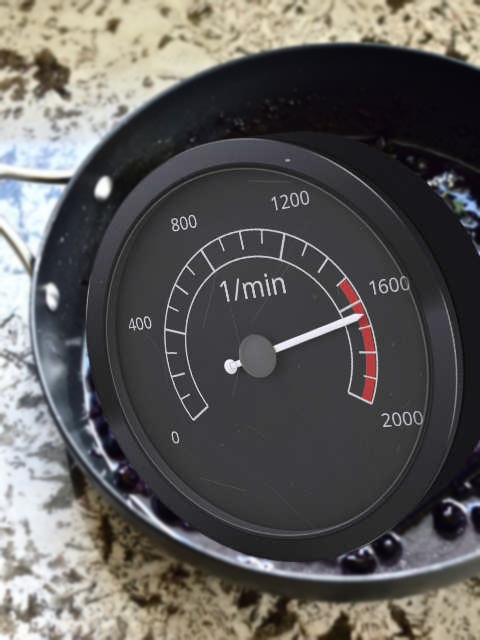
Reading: 1650; rpm
